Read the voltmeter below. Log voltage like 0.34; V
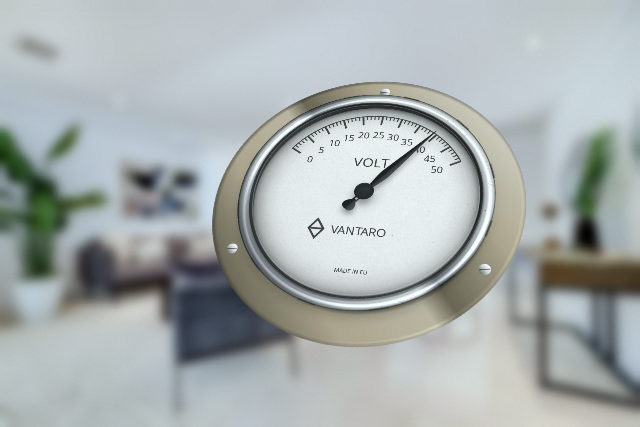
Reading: 40; V
